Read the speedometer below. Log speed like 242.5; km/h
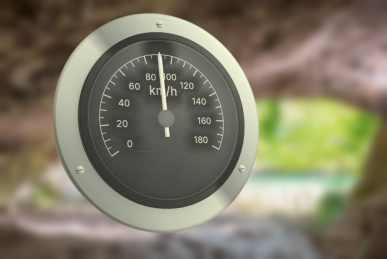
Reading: 90; km/h
